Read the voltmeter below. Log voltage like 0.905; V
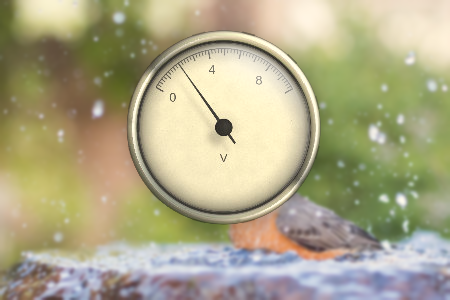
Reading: 2; V
